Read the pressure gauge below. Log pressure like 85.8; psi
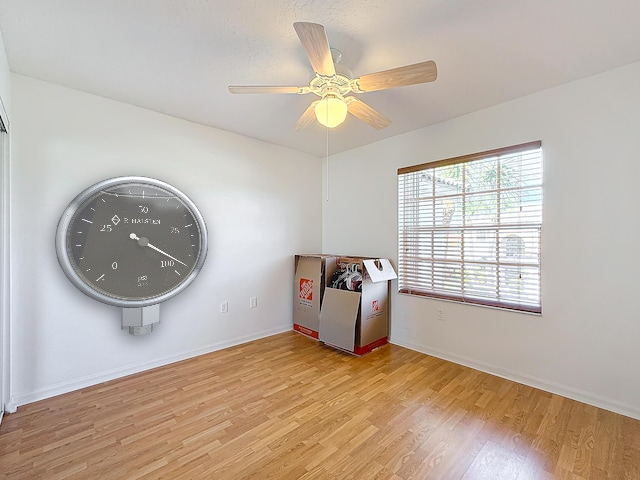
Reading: 95; psi
